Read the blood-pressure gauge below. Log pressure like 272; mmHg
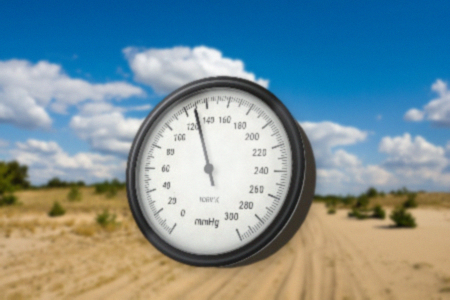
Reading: 130; mmHg
